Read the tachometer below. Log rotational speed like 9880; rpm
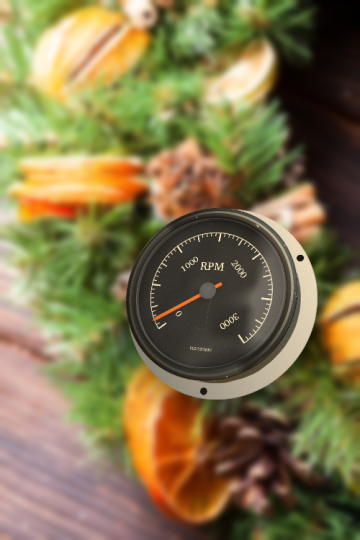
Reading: 100; rpm
